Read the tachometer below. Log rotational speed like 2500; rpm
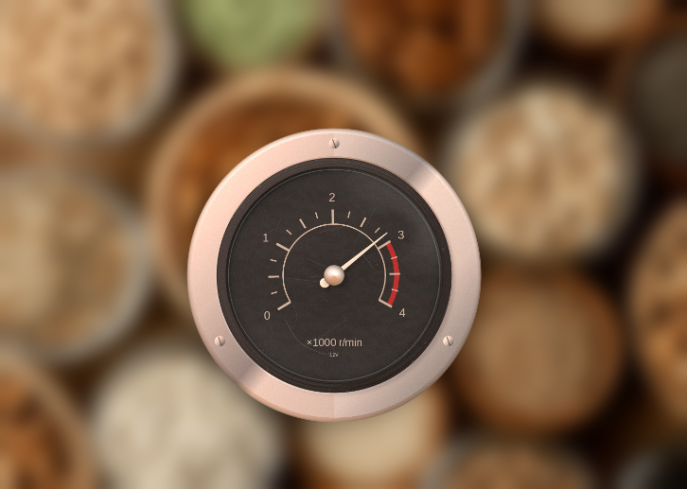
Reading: 2875; rpm
